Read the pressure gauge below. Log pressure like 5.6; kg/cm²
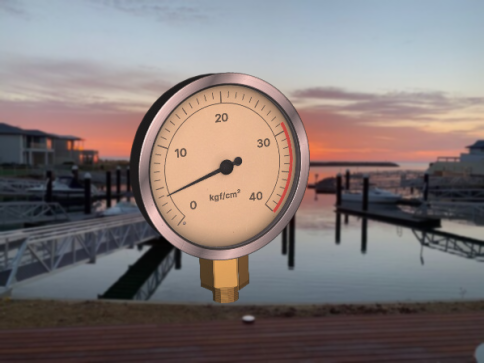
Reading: 4; kg/cm²
